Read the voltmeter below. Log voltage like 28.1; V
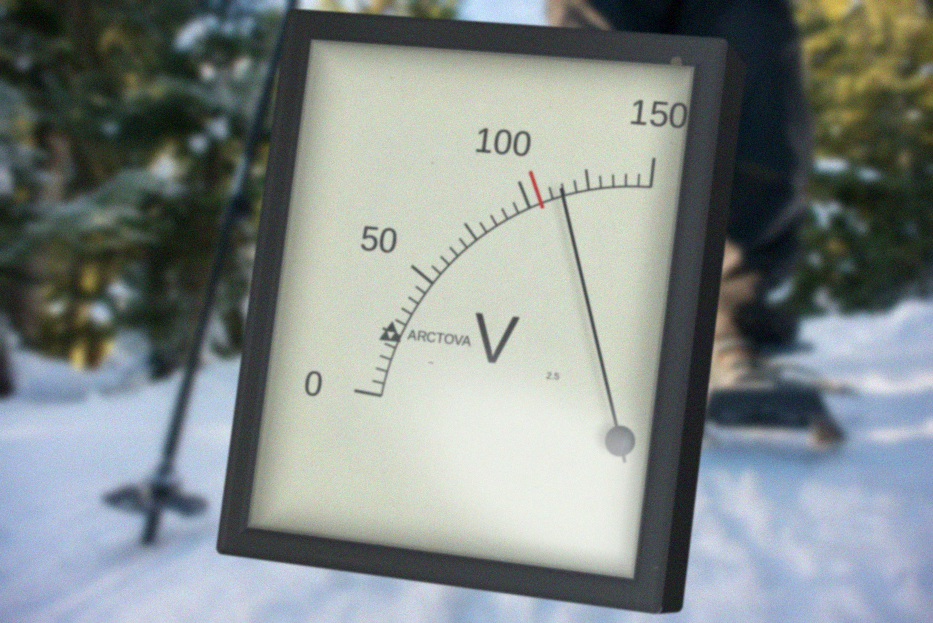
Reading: 115; V
